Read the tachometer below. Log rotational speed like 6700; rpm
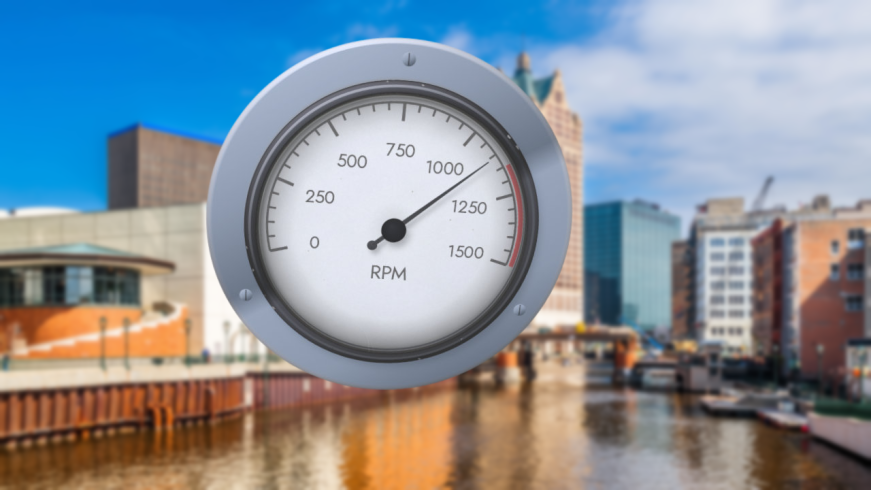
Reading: 1100; rpm
